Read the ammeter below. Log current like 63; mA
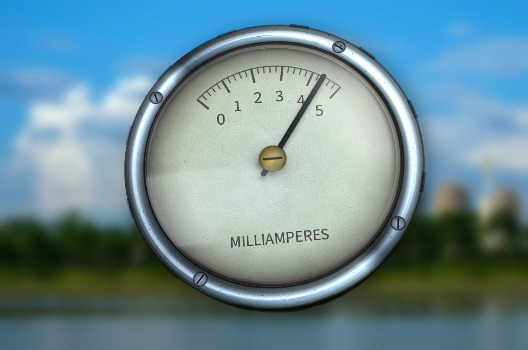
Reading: 4.4; mA
